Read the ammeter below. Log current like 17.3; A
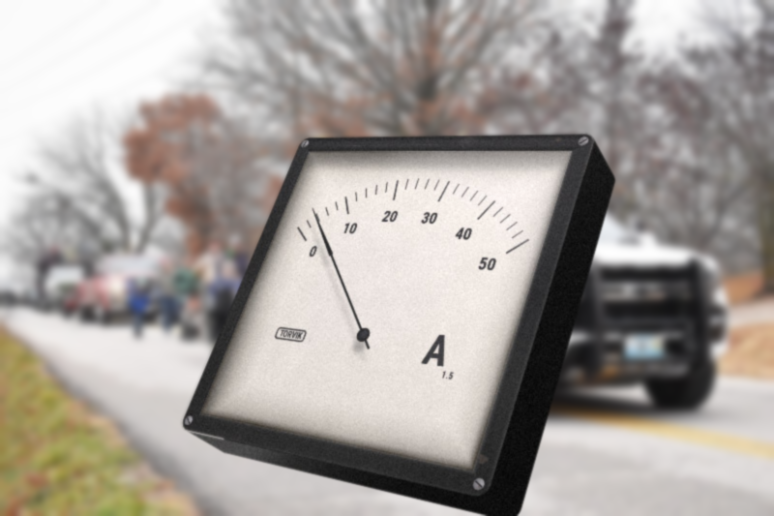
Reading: 4; A
